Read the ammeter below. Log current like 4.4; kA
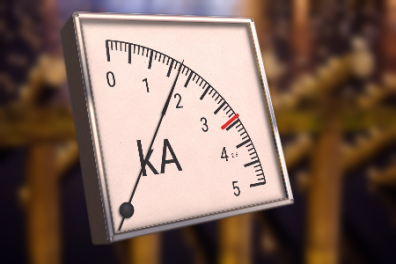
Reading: 1.7; kA
